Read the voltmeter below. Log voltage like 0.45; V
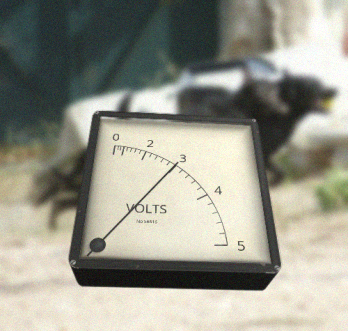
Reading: 3; V
